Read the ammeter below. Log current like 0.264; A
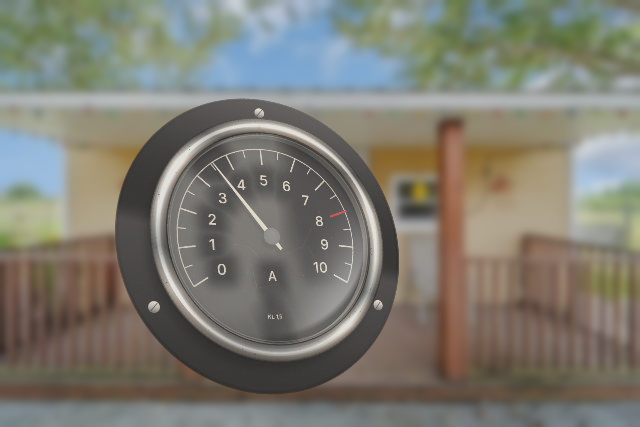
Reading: 3.5; A
